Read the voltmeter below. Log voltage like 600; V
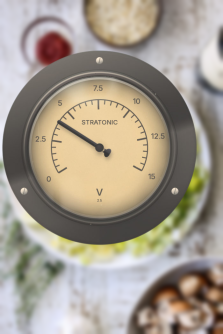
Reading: 4; V
